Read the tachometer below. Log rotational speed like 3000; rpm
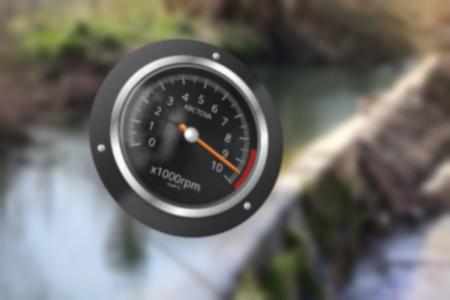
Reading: 9500; rpm
